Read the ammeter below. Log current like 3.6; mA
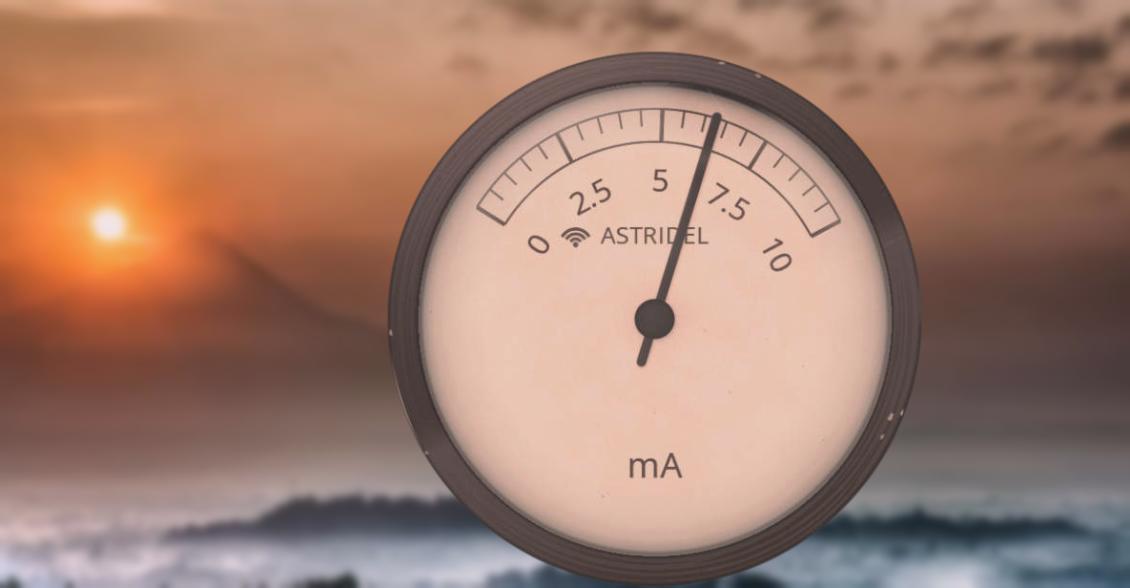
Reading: 6.25; mA
